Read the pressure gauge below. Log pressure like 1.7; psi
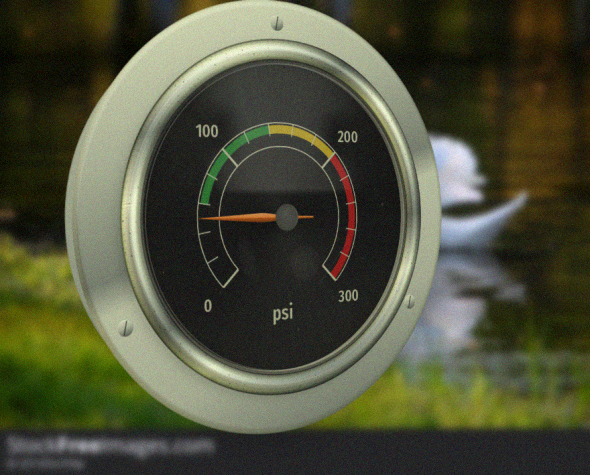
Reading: 50; psi
